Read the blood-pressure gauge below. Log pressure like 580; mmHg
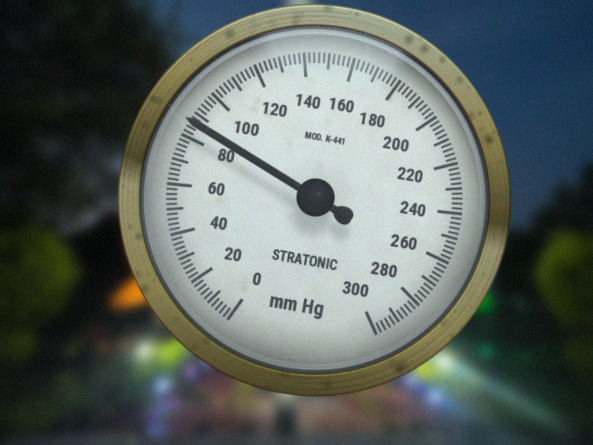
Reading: 86; mmHg
